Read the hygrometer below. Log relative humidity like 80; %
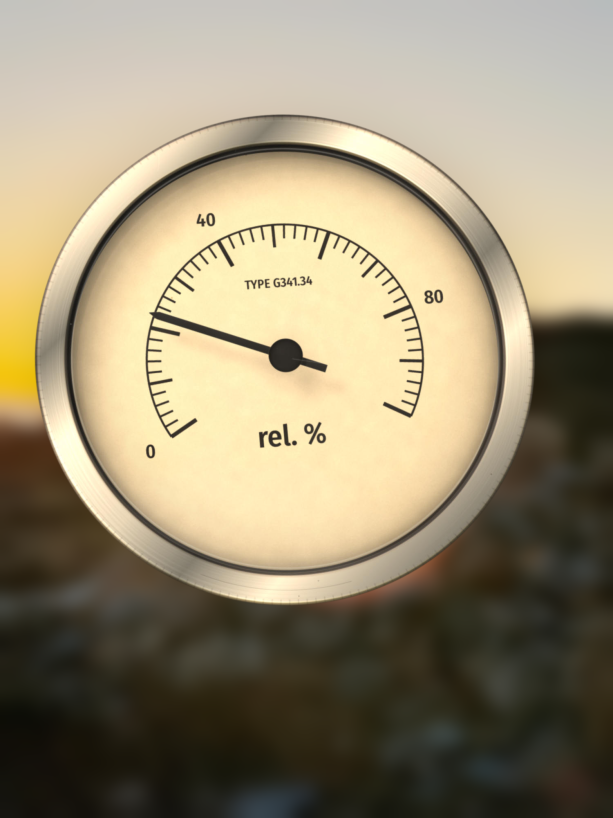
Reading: 22; %
